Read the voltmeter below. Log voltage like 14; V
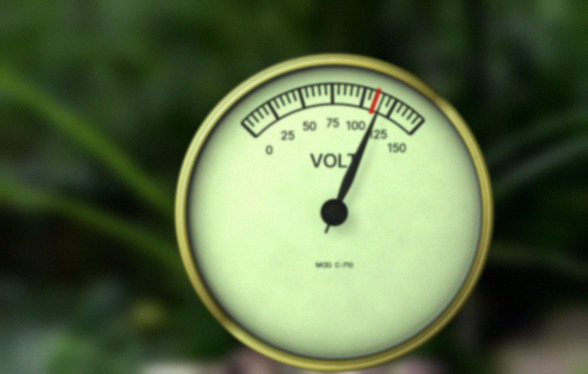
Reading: 115; V
